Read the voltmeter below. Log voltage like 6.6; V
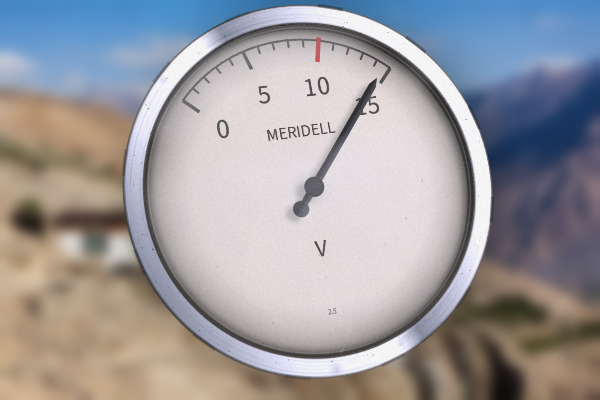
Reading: 14.5; V
